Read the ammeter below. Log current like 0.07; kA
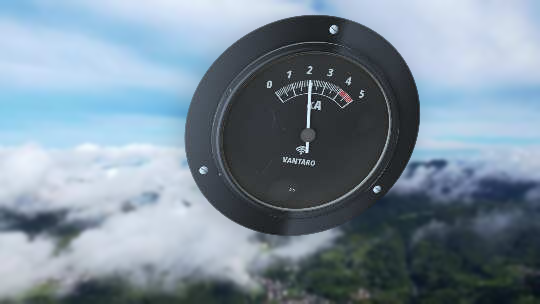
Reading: 2; kA
